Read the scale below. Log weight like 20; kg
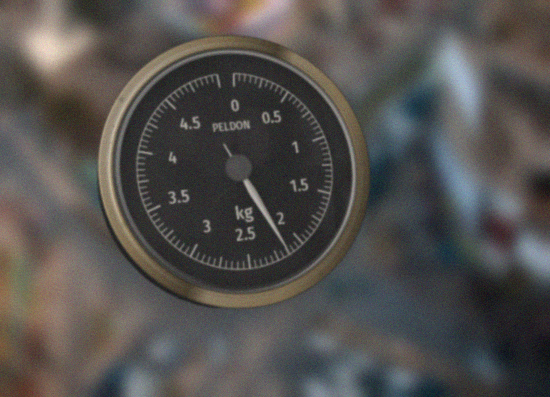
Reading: 2.15; kg
